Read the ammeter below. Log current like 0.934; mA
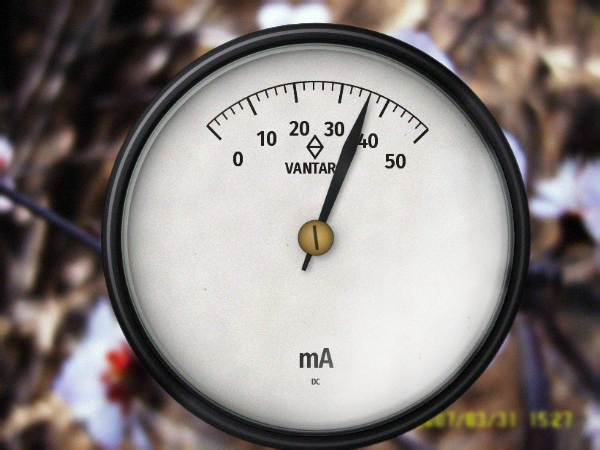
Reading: 36; mA
